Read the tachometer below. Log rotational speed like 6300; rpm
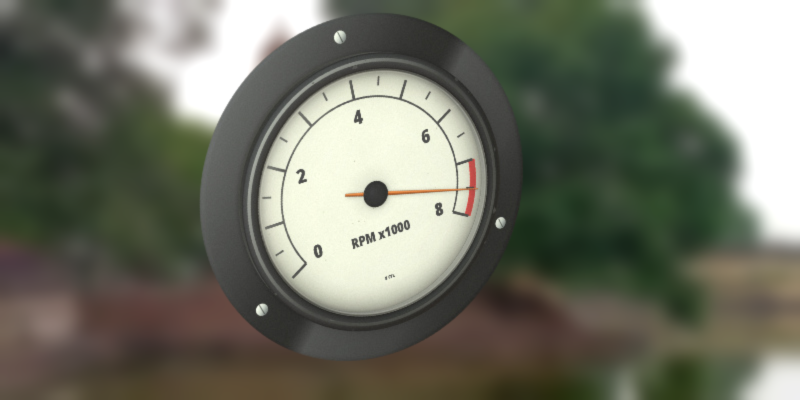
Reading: 7500; rpm
